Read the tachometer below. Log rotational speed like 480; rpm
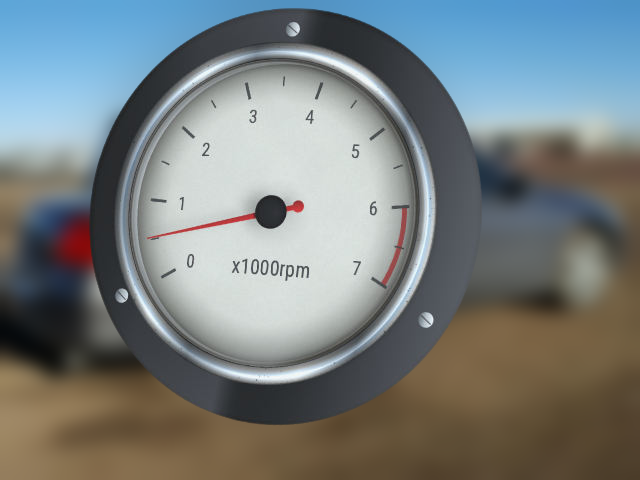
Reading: 500; rpm
